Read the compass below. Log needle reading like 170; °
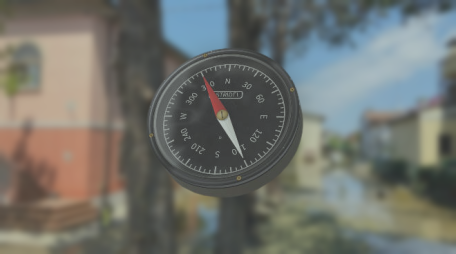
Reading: 330; °
